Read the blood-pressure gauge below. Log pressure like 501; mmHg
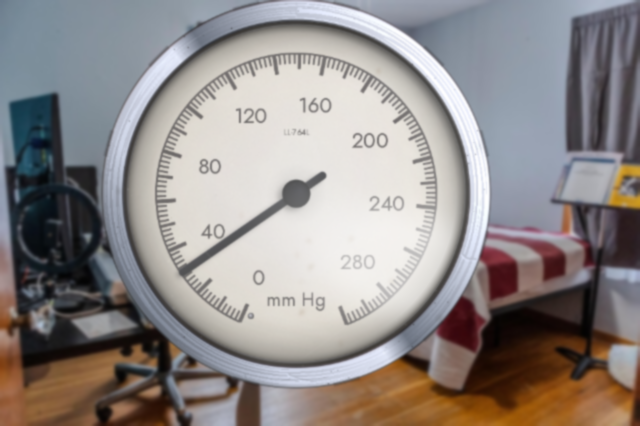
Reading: 30; mmHg
